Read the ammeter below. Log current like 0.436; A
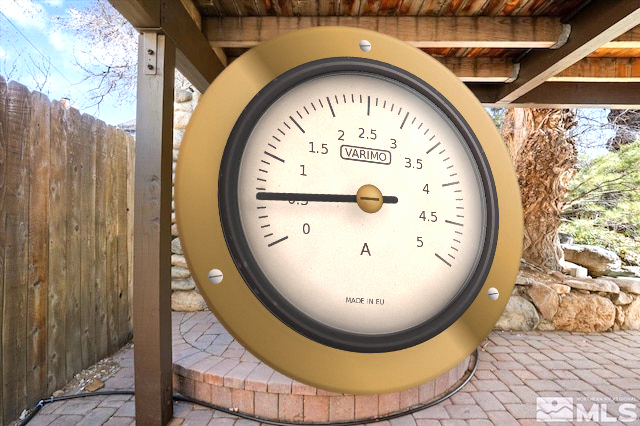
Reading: 0.5; A
